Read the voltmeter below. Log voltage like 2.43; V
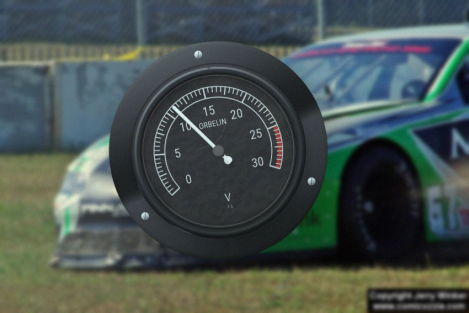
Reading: 11; V
